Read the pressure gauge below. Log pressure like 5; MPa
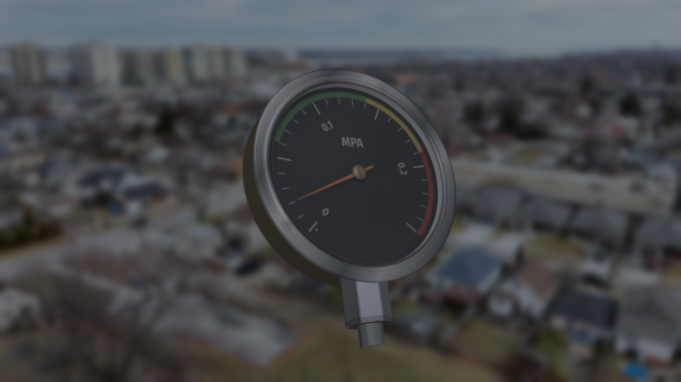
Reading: 0.02; MPa
